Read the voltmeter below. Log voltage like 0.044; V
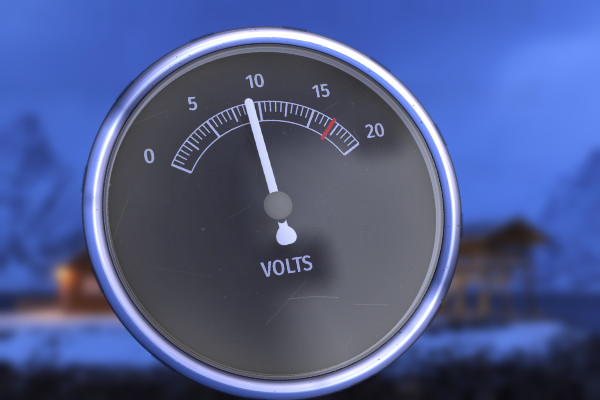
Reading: 9; V
